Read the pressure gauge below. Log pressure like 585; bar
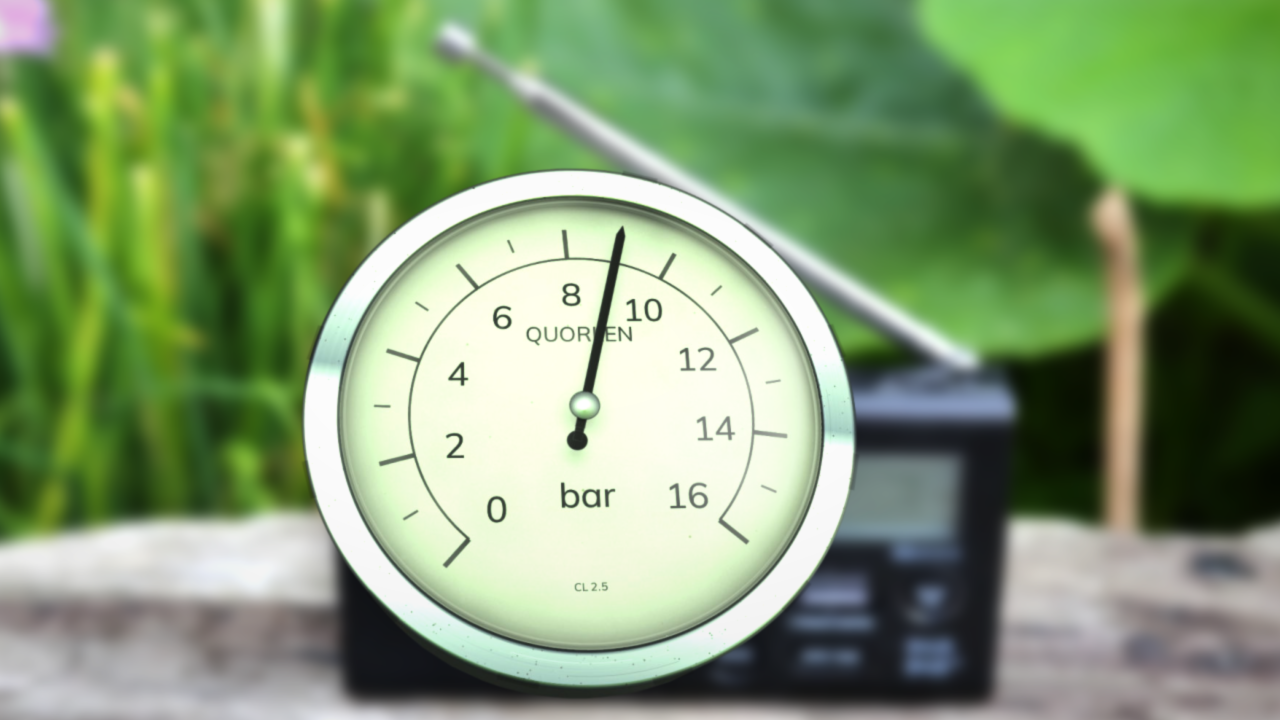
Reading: 9; bar
